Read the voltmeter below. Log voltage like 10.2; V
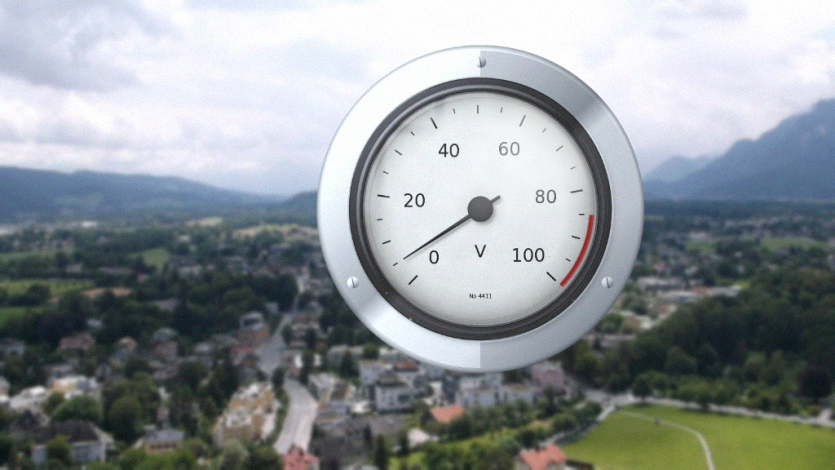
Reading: 5; V
